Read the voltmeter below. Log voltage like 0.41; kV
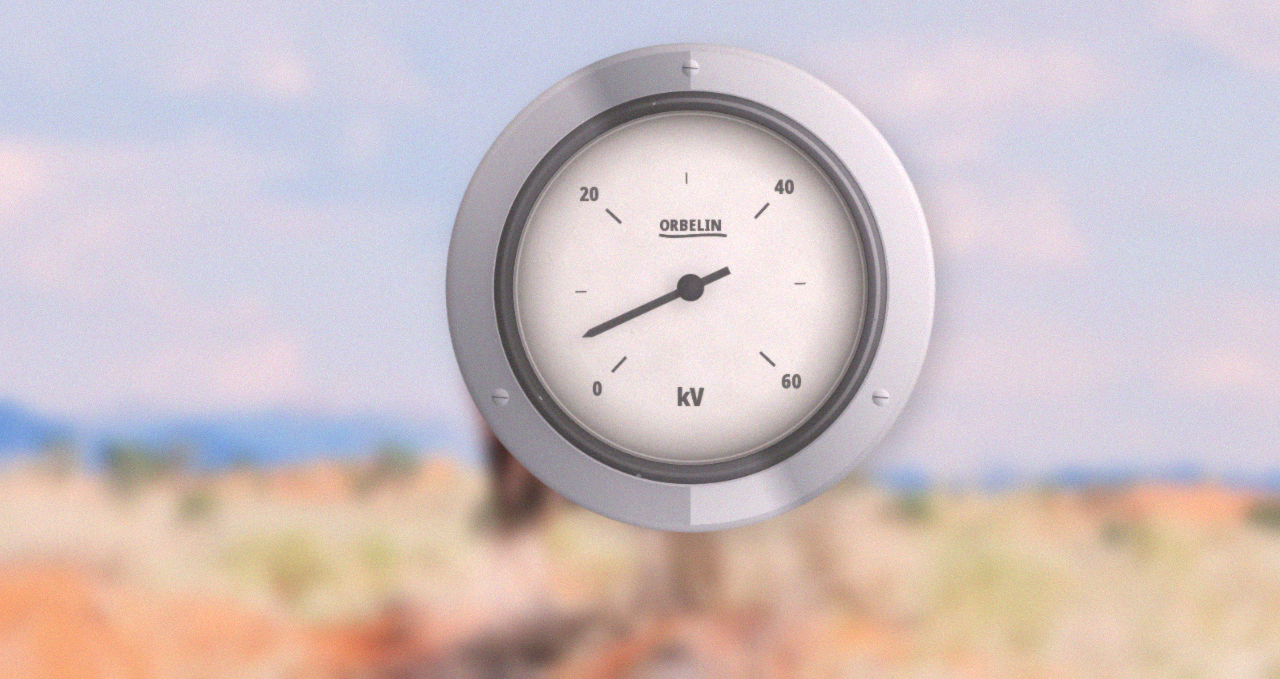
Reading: 5; kV
